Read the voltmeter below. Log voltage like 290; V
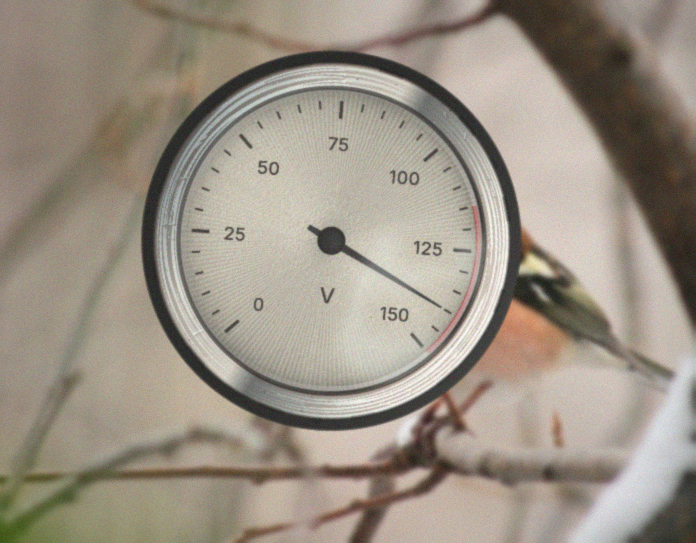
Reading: 140; V
